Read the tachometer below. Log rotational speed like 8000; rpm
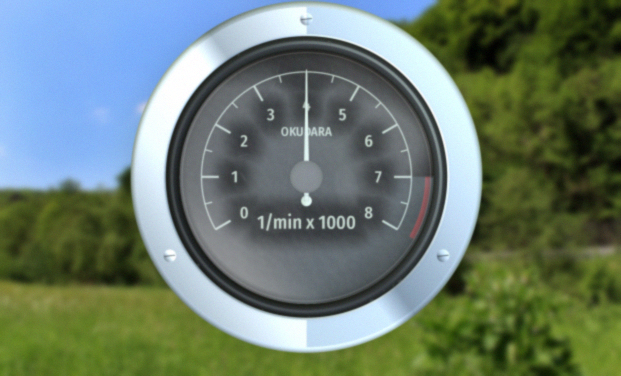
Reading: 4000; rpm
